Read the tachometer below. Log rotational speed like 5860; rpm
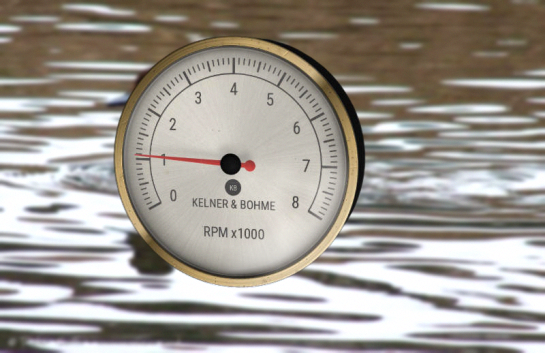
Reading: 1100; rpm
